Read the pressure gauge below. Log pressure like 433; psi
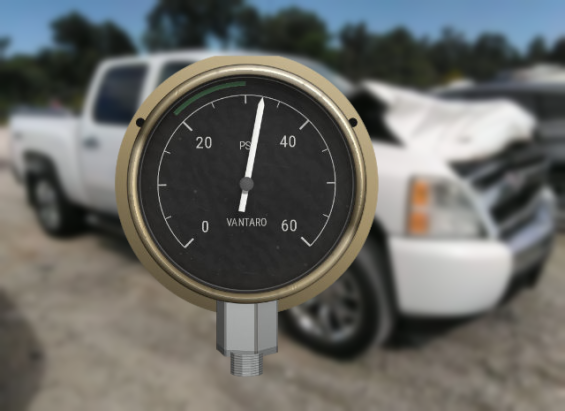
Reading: 32.5; psi
